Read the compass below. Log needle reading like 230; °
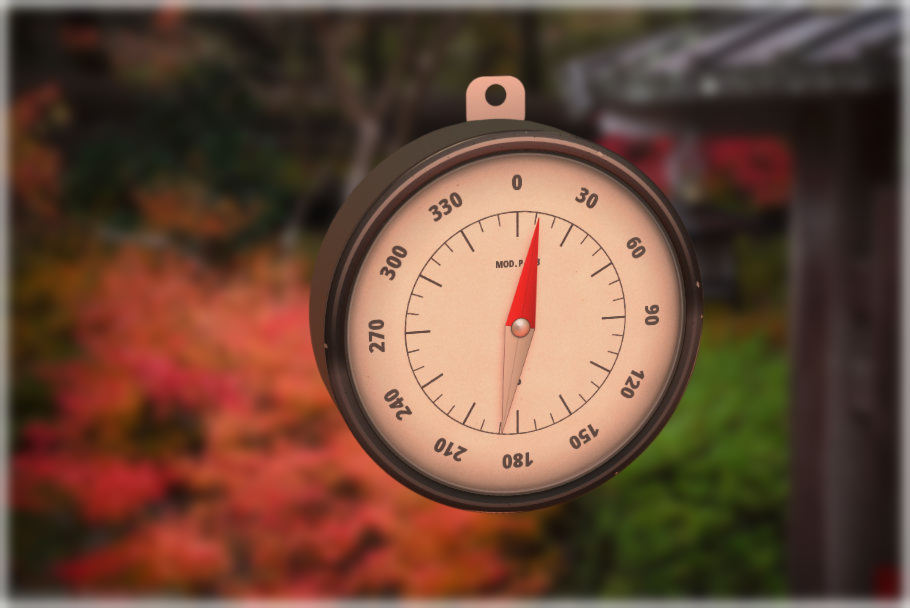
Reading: 10; °
